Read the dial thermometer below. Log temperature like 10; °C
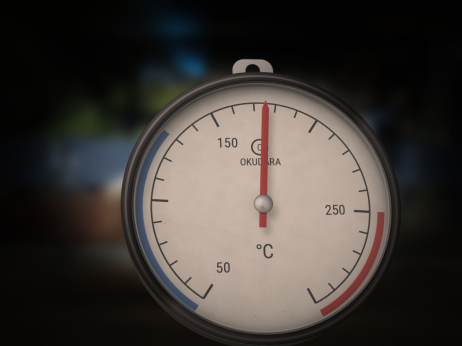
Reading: 175; °C
